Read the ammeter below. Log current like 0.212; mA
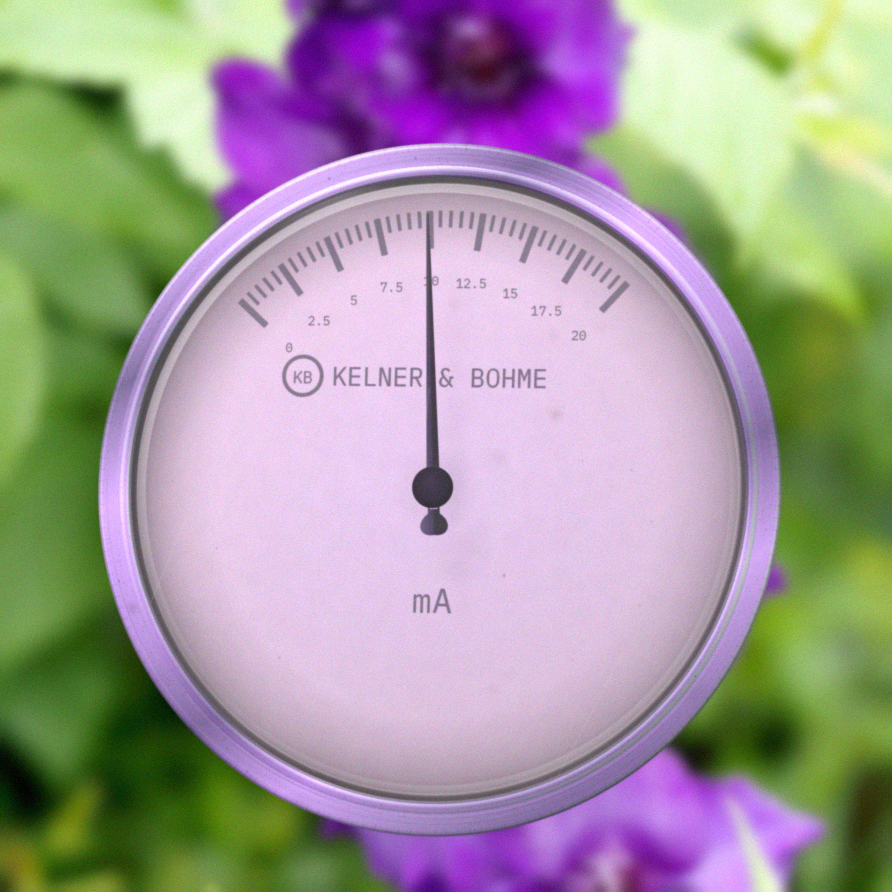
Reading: 10; mA
